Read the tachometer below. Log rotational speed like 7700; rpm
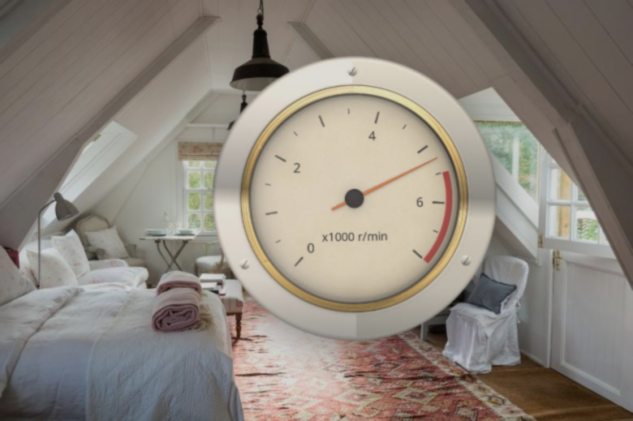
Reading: 5250; rpm
